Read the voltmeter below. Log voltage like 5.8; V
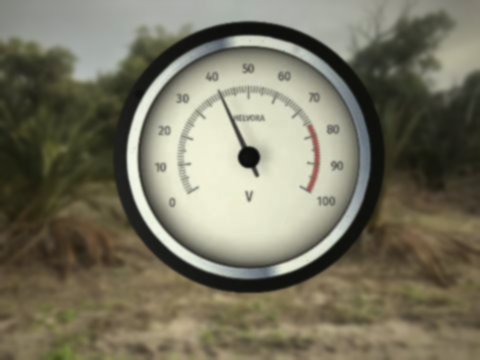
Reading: 40; V
